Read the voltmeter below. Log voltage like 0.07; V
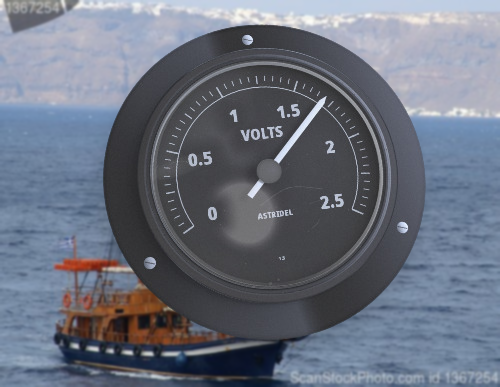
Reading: 1.7; V
